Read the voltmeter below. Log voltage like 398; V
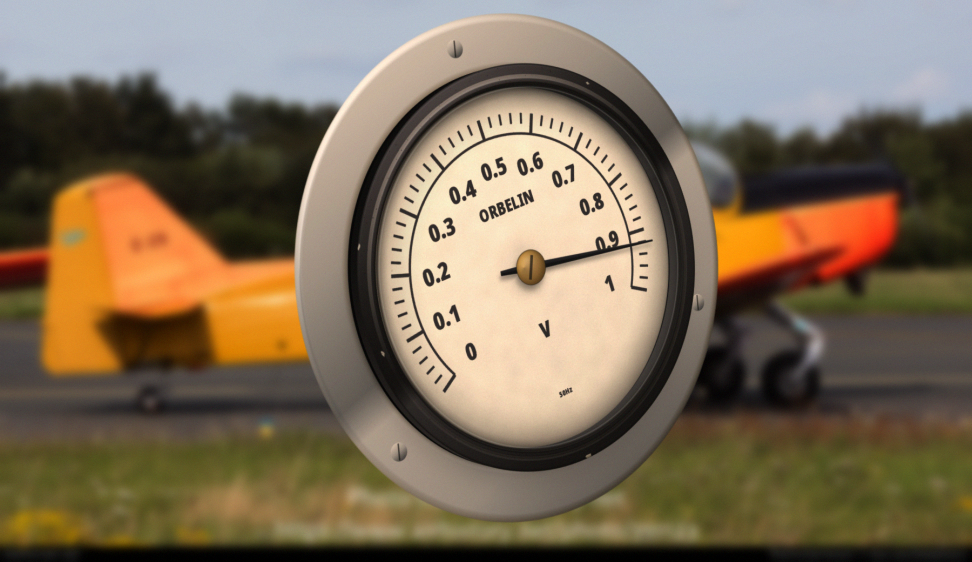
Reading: 0.92; V
